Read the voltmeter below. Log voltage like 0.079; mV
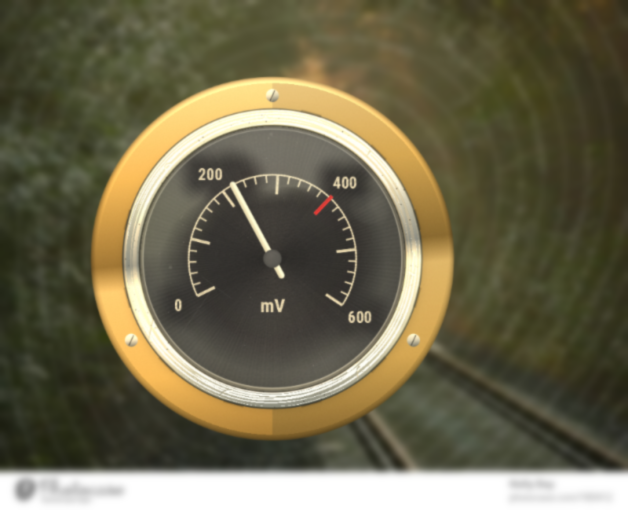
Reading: 220; mV
